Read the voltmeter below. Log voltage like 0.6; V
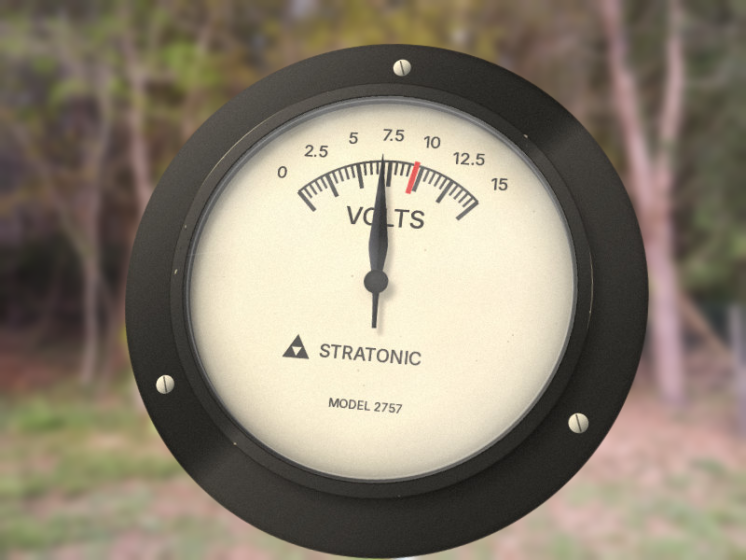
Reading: 7; V
